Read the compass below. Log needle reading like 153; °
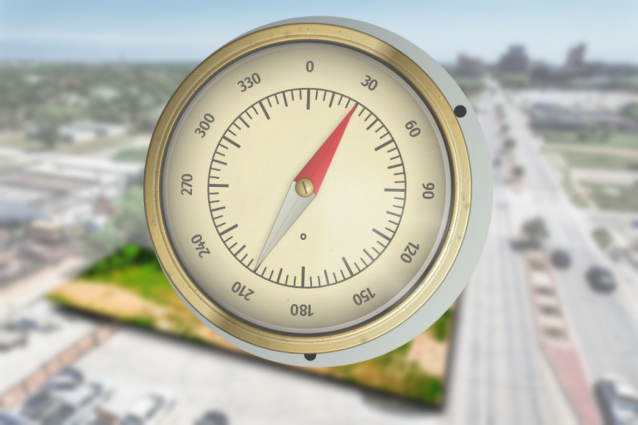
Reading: 30; °
